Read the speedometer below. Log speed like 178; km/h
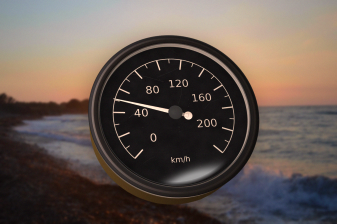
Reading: 50; km/h
